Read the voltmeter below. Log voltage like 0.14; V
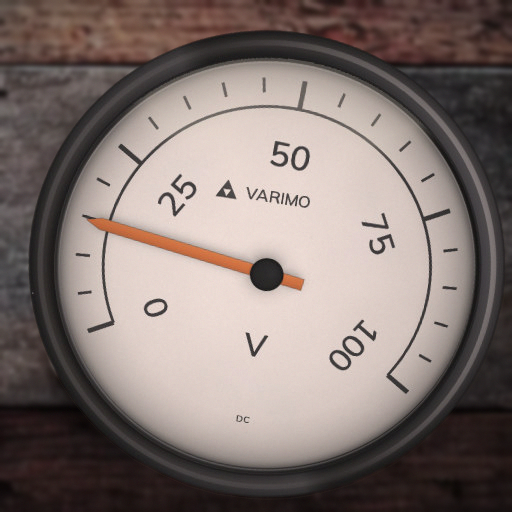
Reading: 15; V
